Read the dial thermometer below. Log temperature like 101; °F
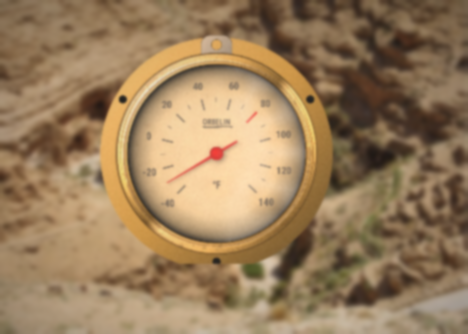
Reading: -30; °F
